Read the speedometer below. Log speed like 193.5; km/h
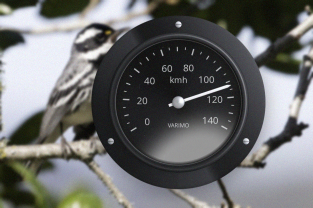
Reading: 112.5; km/h
